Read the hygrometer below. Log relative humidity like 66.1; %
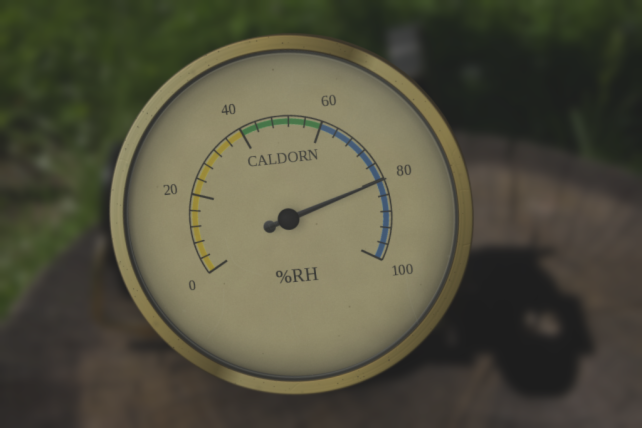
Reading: 80; %
